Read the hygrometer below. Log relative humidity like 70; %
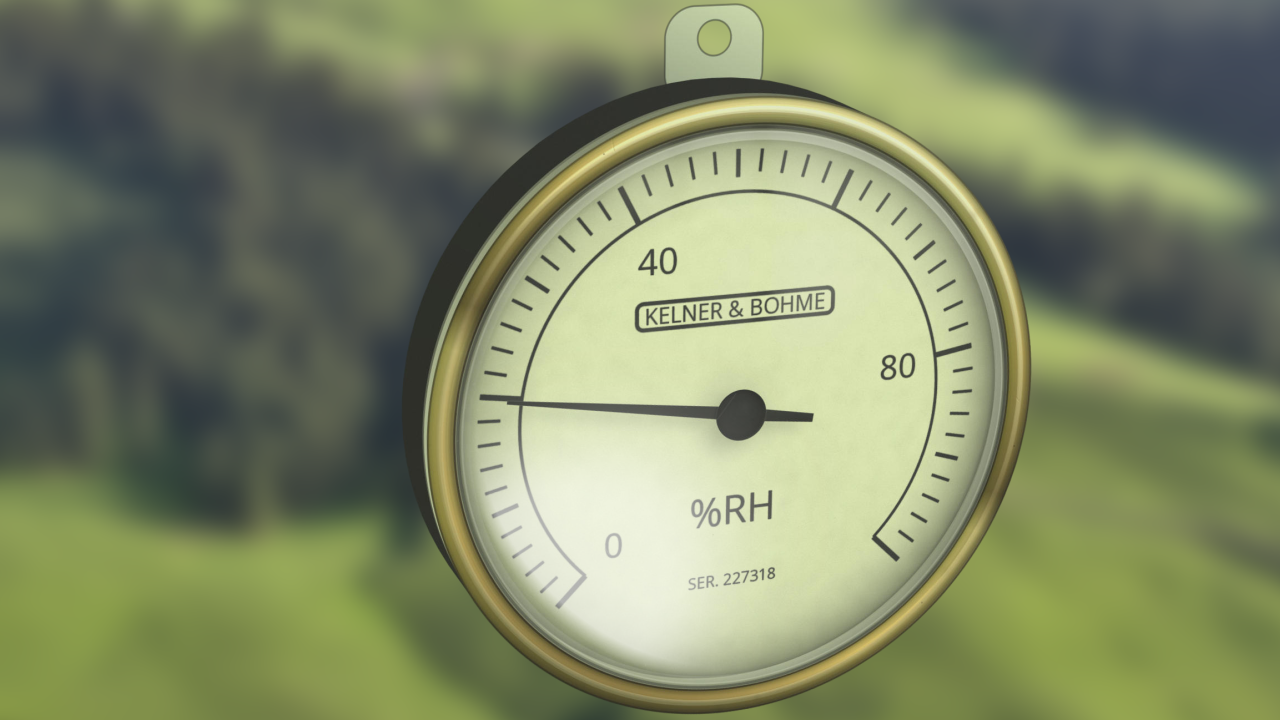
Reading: 20; %
